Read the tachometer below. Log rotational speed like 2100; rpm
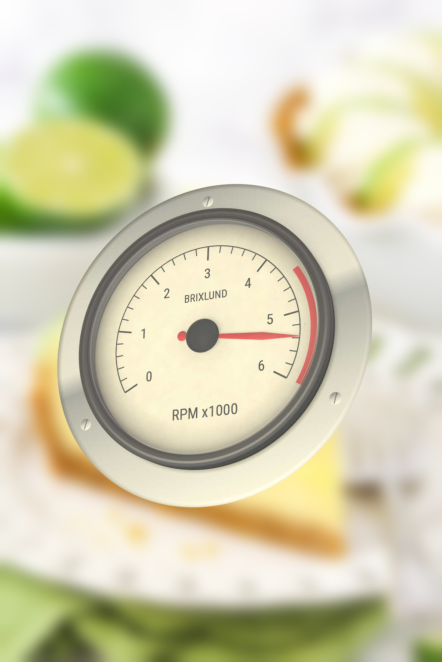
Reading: 5400; rpm
